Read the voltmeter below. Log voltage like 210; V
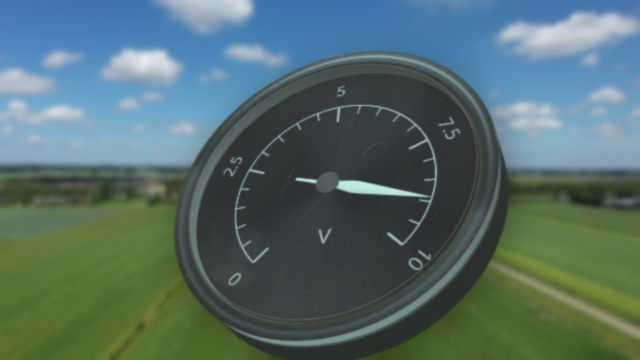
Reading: 9; V
